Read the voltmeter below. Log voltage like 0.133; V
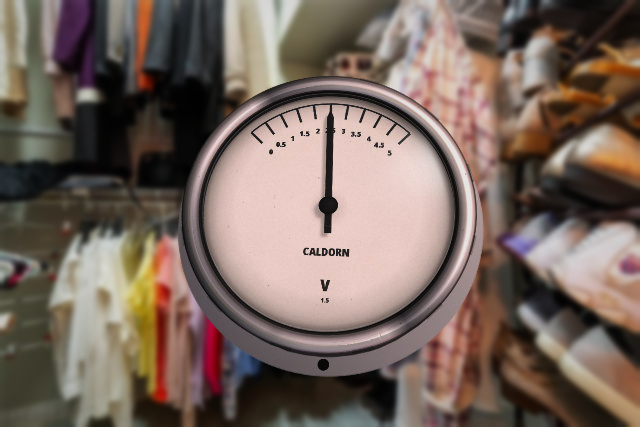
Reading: 2.5; V
